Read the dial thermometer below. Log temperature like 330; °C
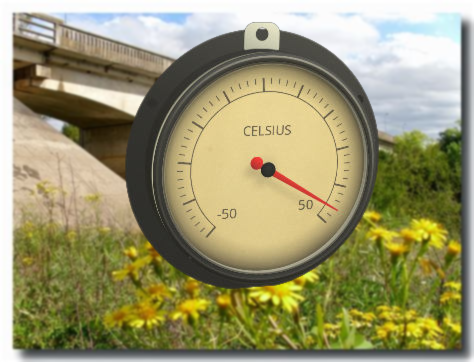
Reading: 46; °C
